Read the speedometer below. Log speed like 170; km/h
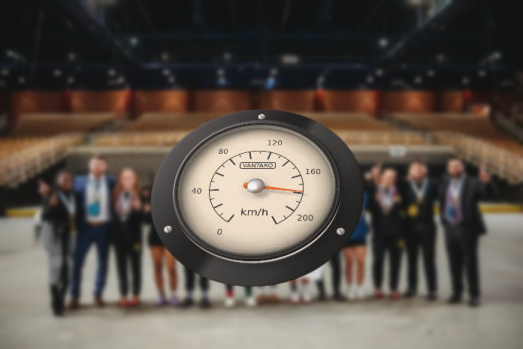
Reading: 180; km/h
